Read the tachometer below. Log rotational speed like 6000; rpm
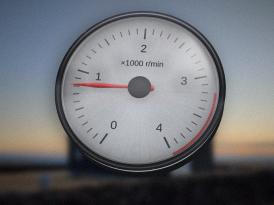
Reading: 800; rpm
